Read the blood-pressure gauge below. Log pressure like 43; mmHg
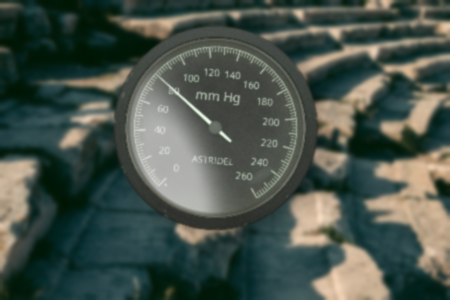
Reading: 80; mmHg
